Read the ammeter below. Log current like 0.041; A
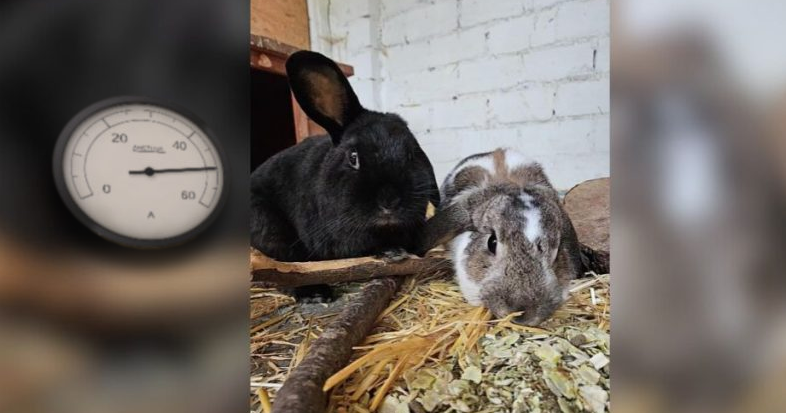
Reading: 50; A
